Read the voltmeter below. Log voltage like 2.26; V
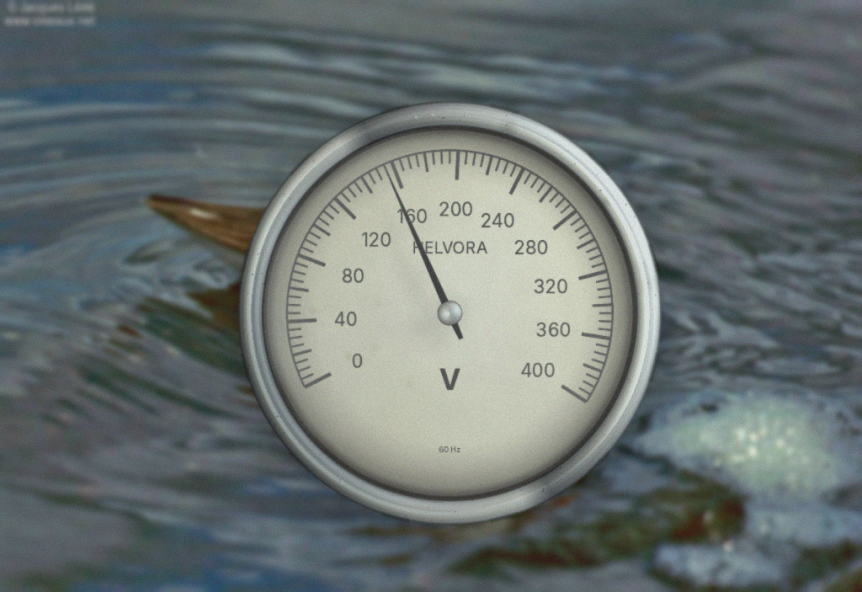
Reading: 155; V
